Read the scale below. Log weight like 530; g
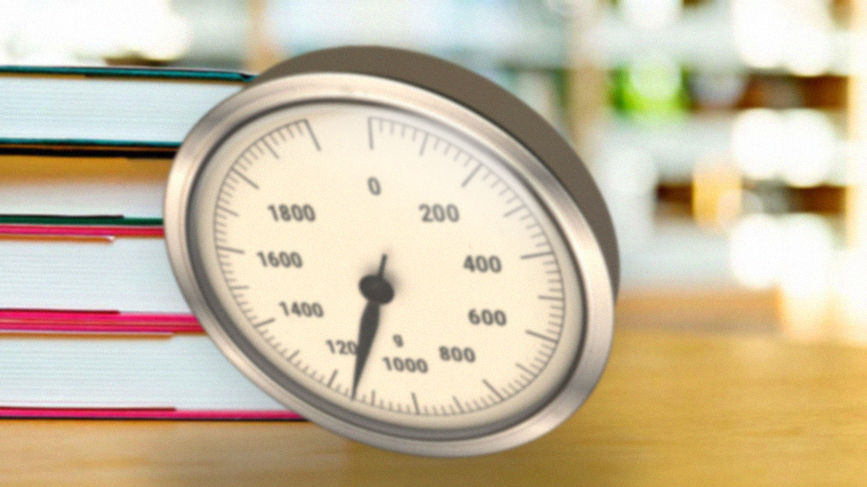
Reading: 1140; g
